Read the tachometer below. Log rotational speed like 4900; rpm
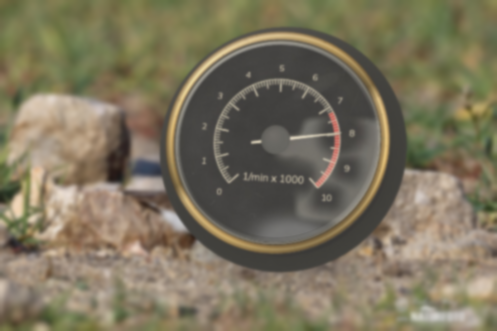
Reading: 8000; rpm
